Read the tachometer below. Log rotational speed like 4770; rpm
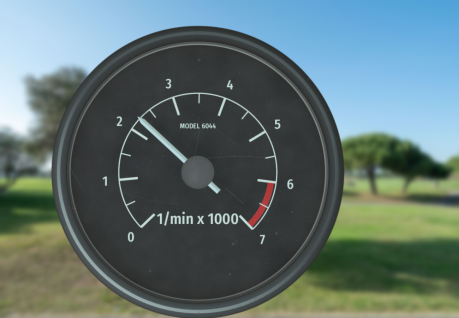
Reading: 2250; rpm
